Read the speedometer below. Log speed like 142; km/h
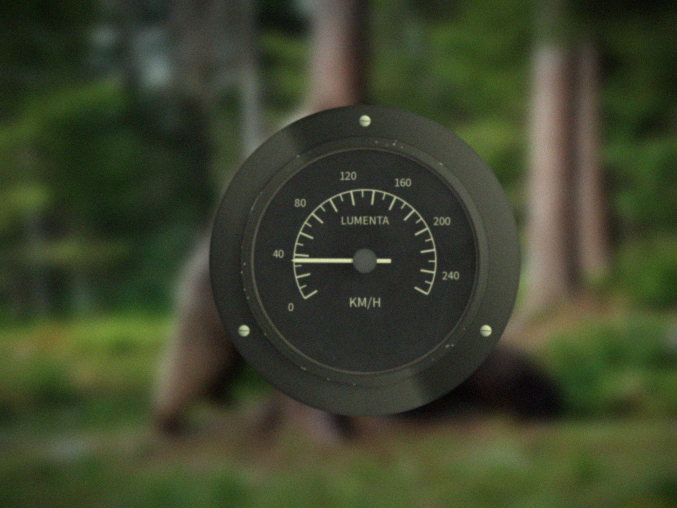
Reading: 35; km/h
